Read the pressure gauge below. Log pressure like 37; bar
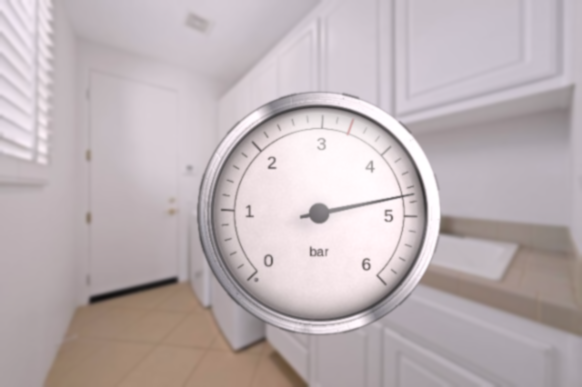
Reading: 4.7; bar
